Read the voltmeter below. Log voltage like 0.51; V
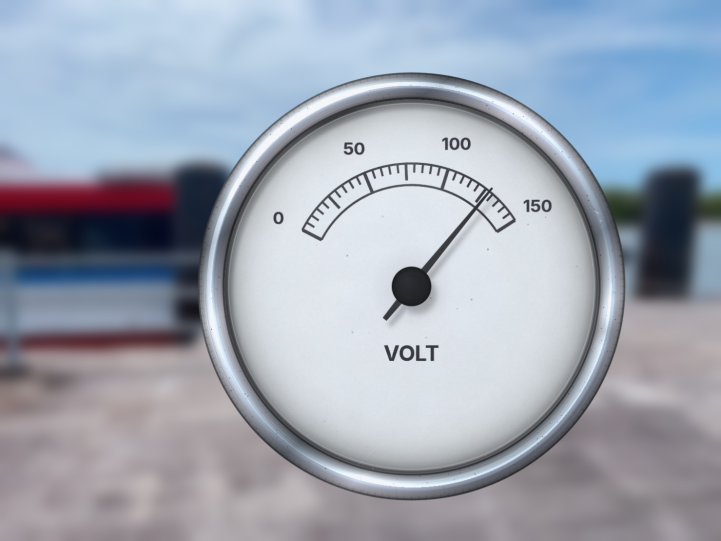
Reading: 127.5; V
